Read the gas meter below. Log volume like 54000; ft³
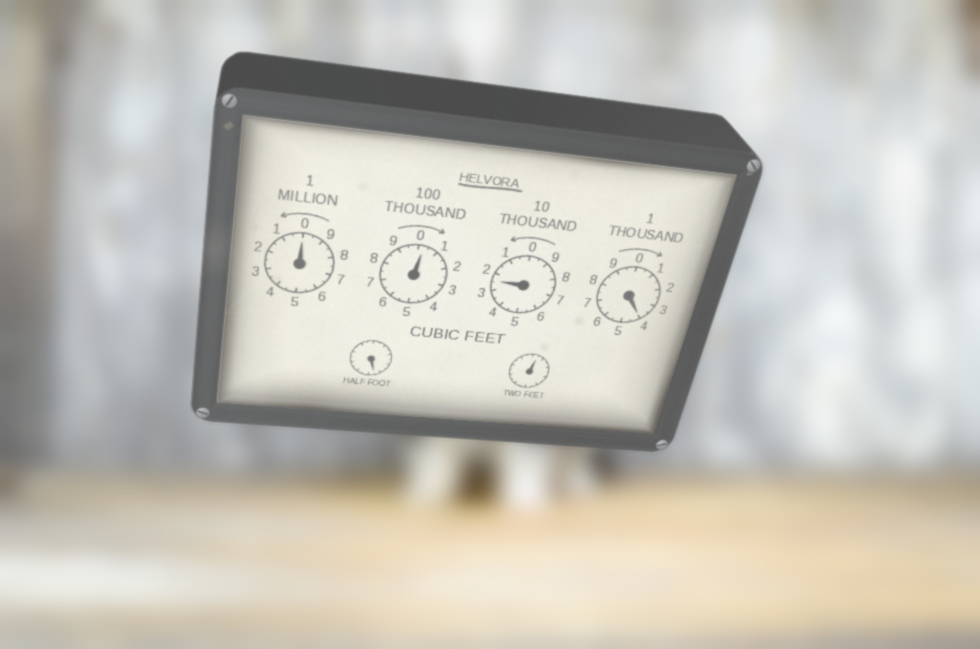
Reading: 2400; ft³
